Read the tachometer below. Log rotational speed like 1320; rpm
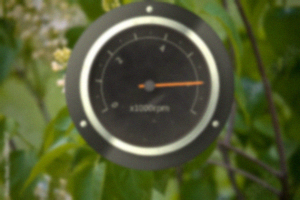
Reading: 6000; rpm
